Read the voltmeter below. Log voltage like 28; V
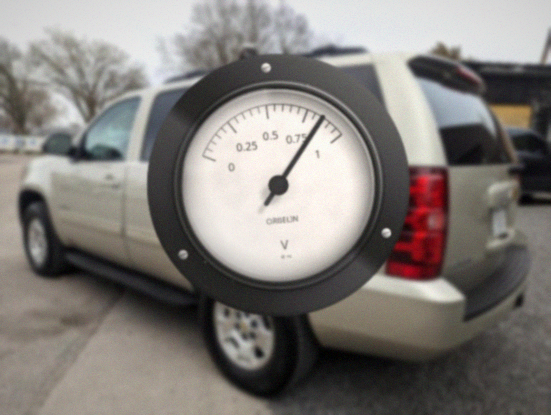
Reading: 0.85; V
